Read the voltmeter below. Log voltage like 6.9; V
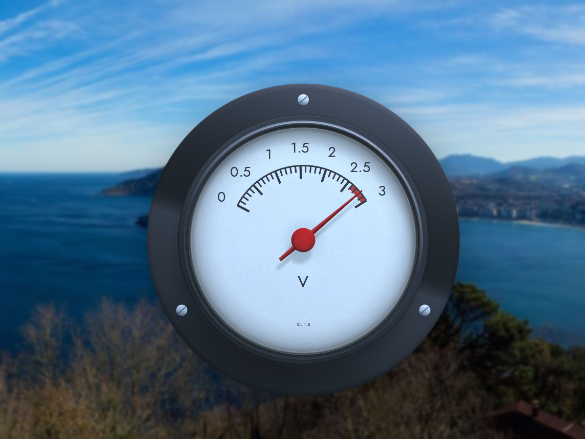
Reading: 2.8; V
